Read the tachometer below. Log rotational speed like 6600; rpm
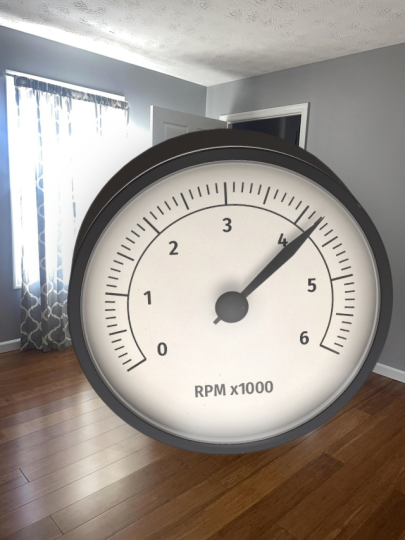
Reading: 4200; rpm
